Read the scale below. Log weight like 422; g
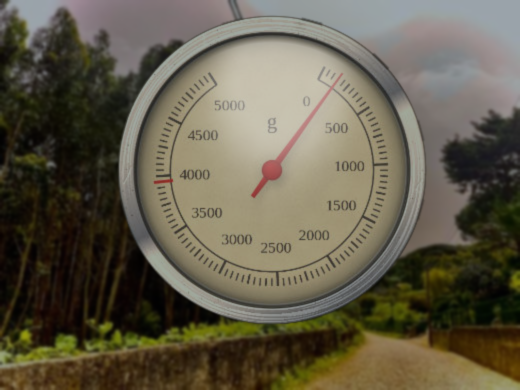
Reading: 150; g
